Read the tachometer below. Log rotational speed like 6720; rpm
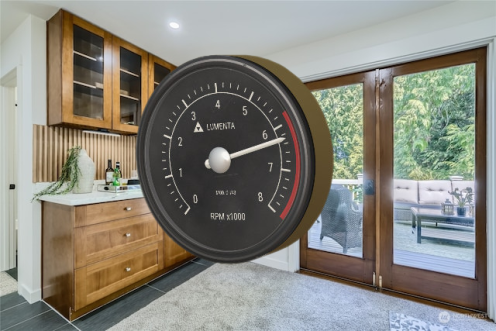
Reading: 6300; rpm
